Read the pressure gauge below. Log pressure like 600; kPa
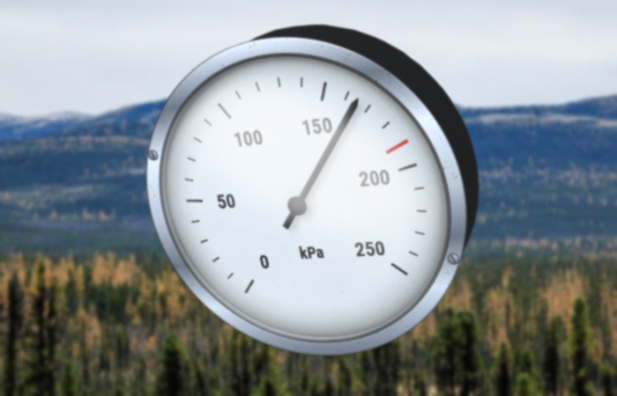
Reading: 165; kPa
